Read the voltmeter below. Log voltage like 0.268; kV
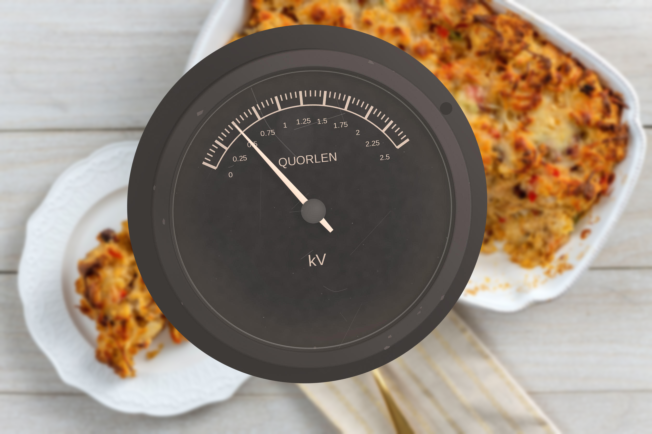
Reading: 0.5; kV
